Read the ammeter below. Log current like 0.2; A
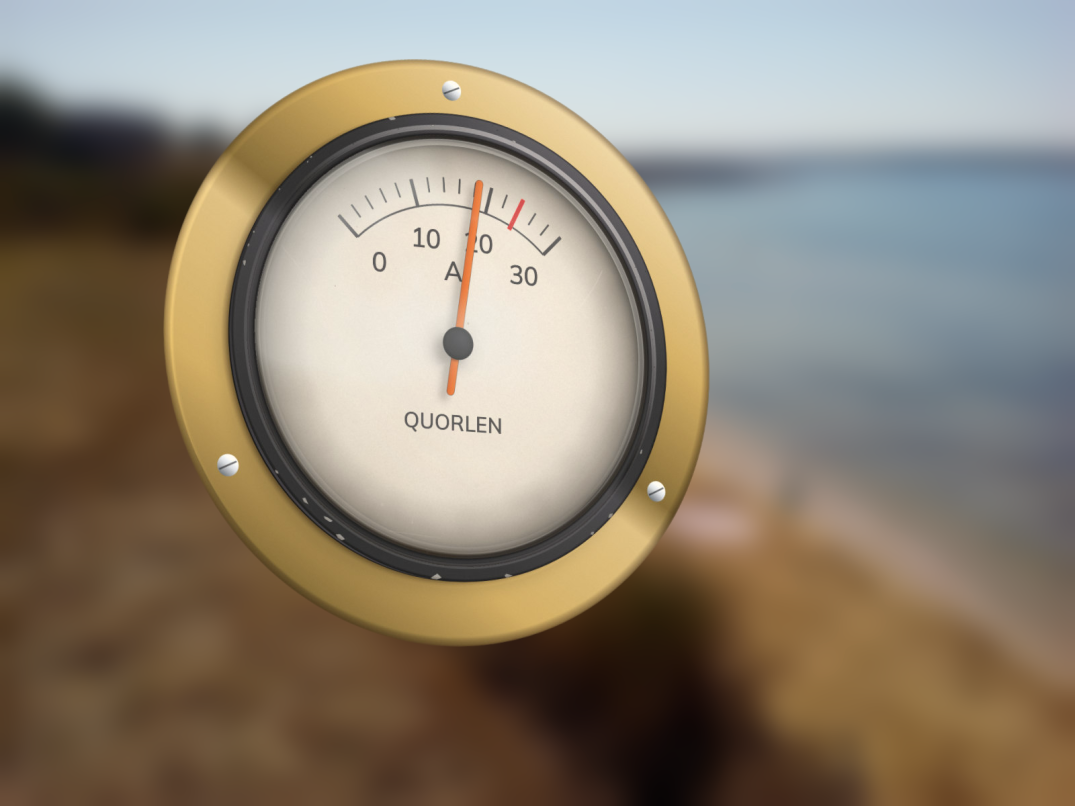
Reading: 18; A
